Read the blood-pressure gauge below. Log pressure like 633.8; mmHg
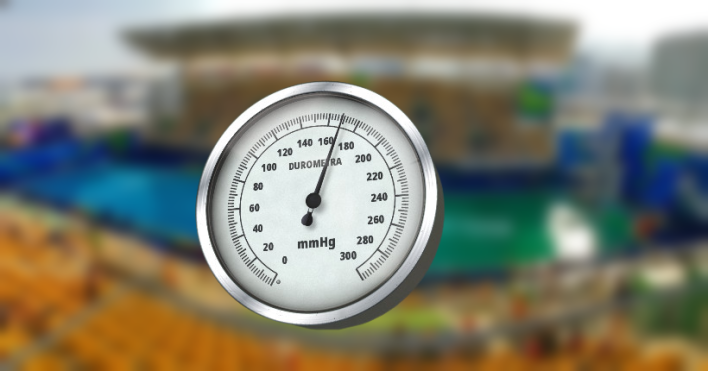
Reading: 170; mmHg
